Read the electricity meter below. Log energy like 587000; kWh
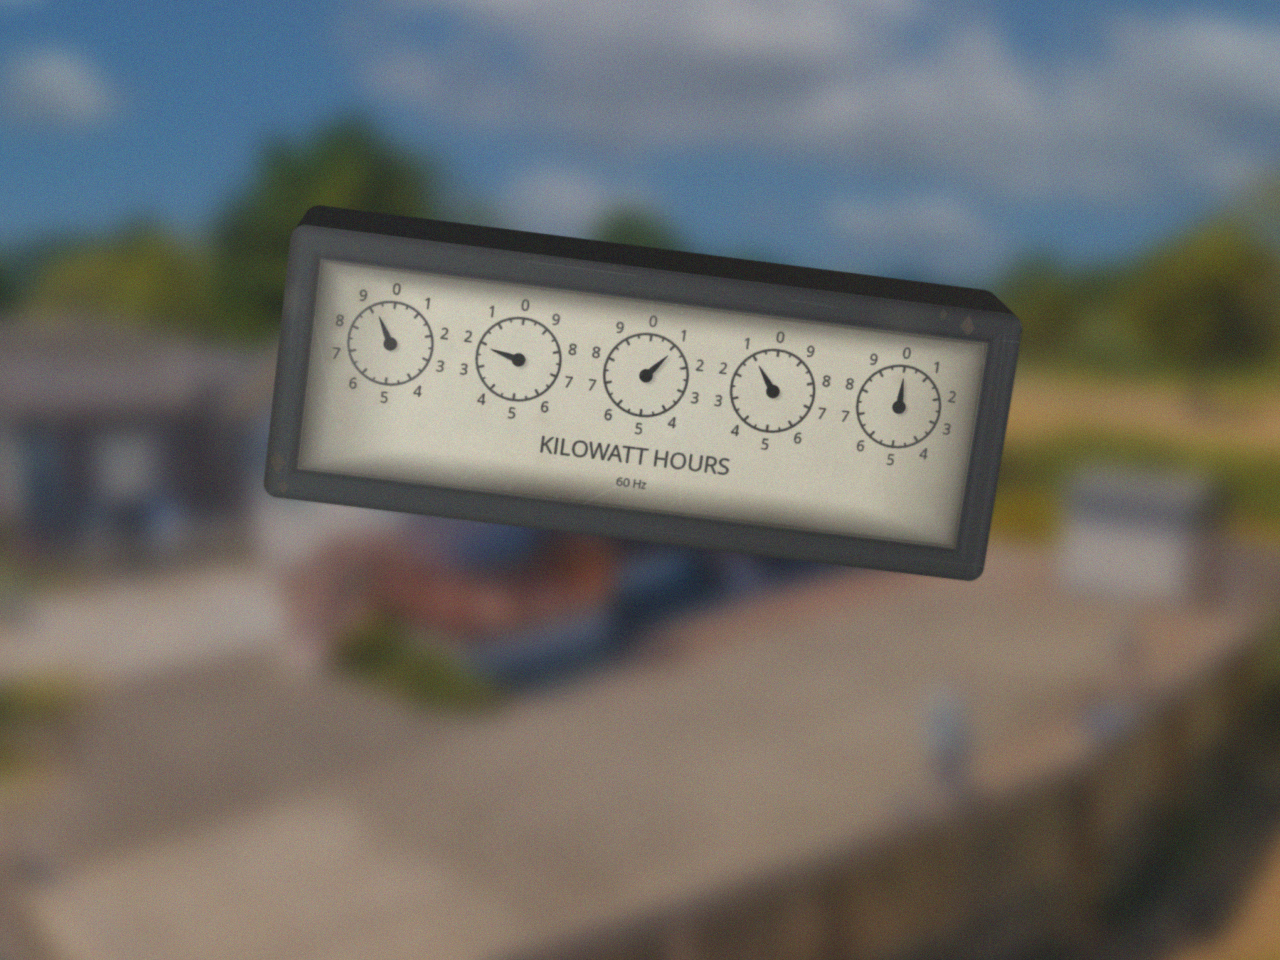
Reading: 92110; kWh
